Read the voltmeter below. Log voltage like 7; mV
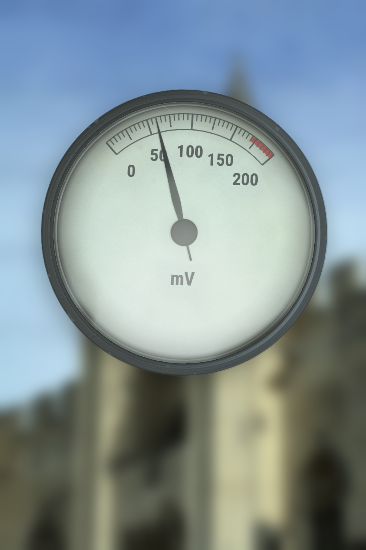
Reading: 60; mV
